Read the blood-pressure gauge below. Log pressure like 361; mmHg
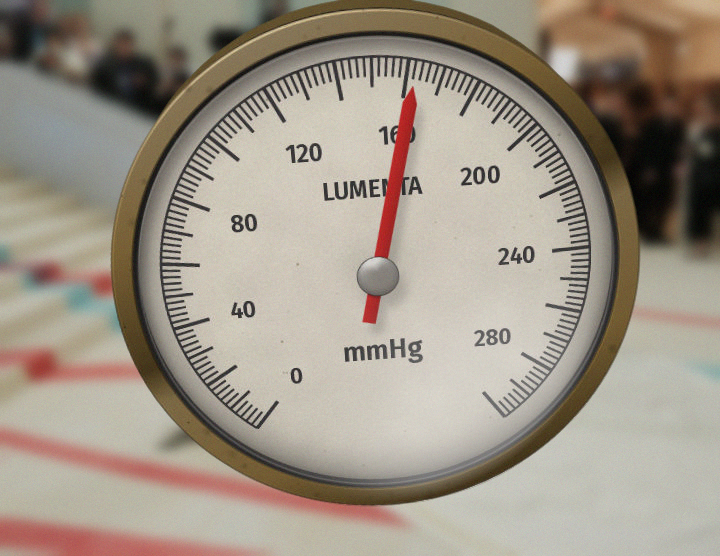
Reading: 162; mmHg
